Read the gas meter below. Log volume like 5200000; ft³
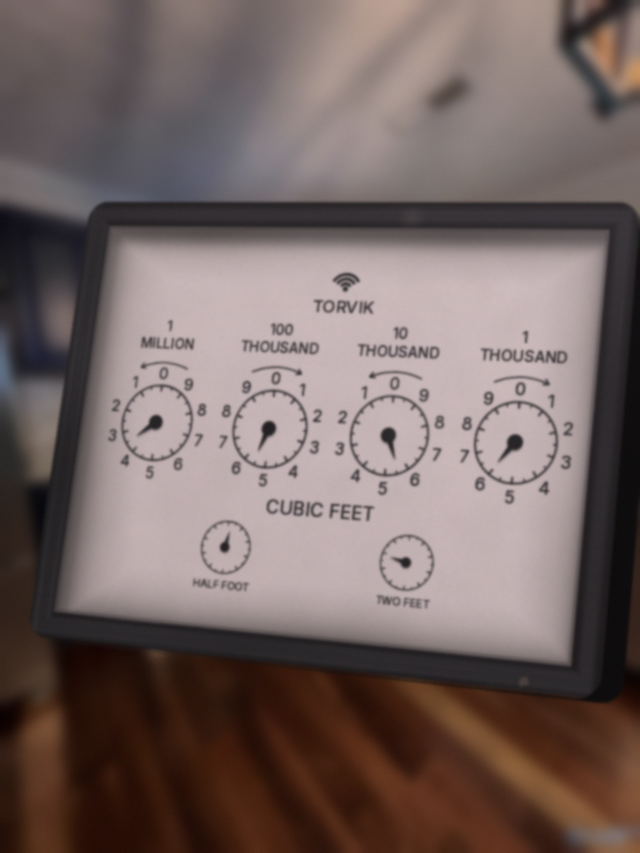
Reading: 355600; ft³
